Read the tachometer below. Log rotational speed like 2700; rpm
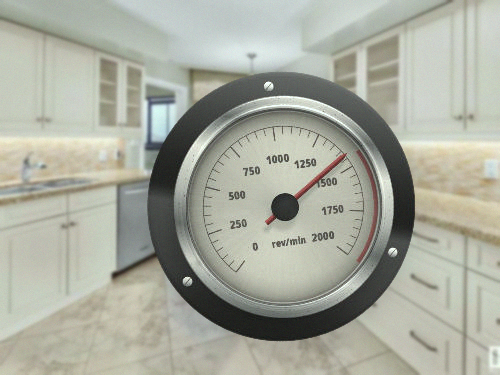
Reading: 1425; rpm
